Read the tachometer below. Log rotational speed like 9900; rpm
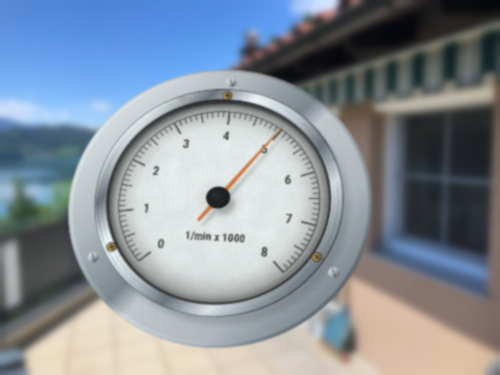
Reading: 5000; rpm
